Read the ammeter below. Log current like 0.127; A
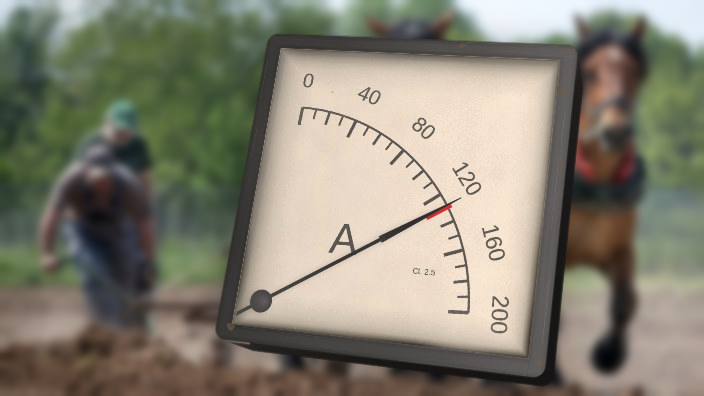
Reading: 130; A
